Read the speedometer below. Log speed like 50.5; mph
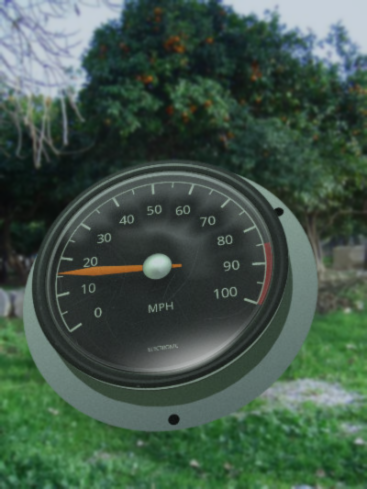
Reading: 15; mph
